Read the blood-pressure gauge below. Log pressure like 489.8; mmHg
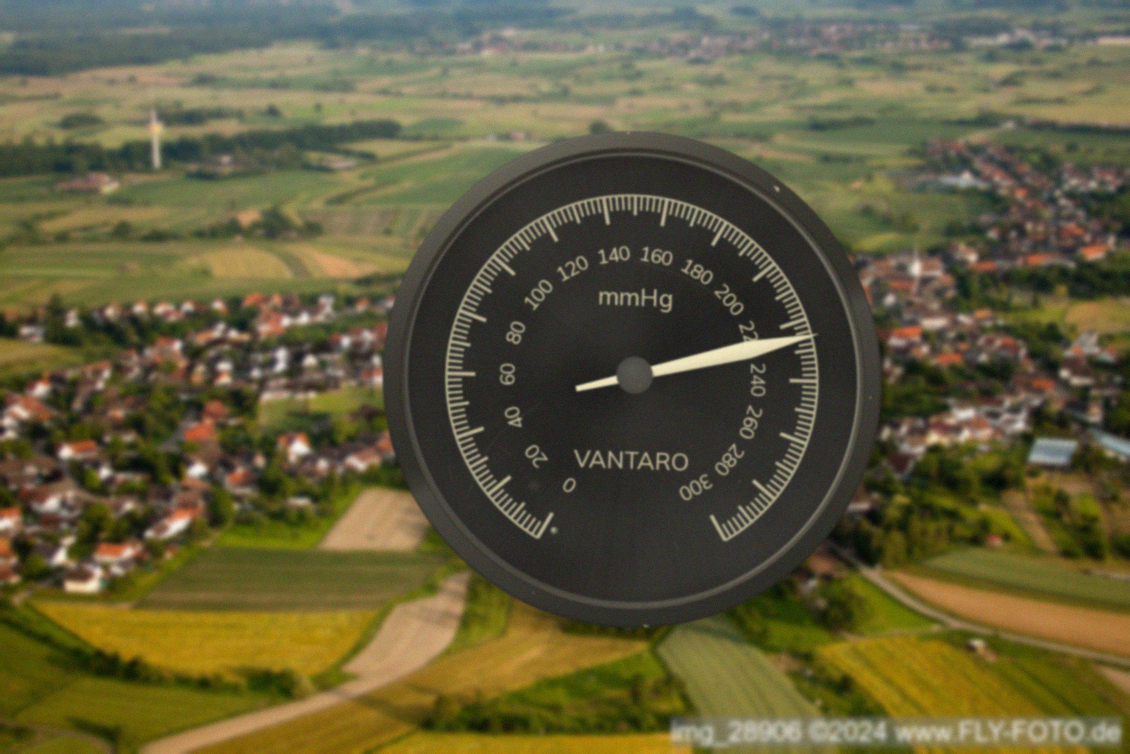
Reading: 226; mmHg
